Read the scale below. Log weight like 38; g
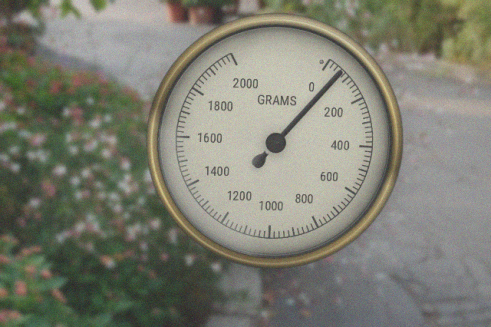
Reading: 60; g
